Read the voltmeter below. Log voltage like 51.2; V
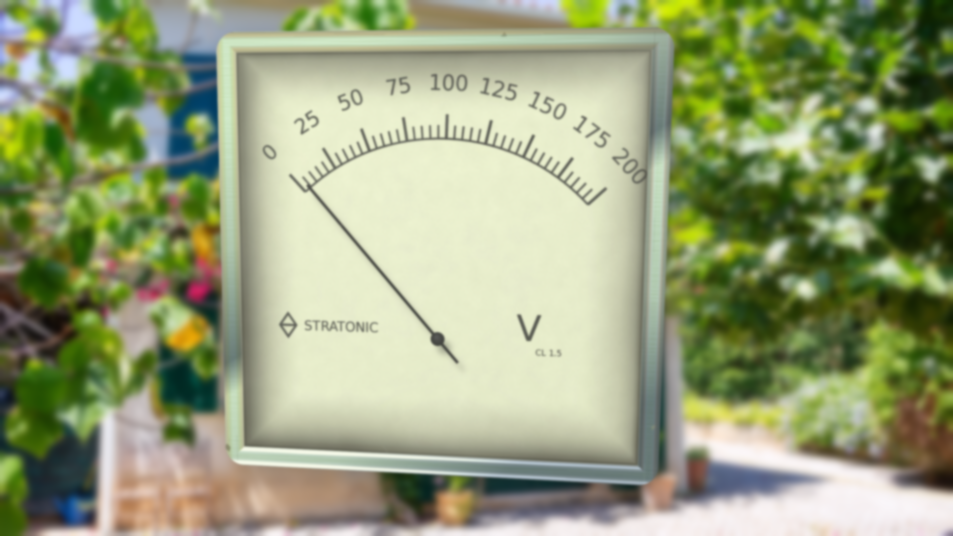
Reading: 5; V
